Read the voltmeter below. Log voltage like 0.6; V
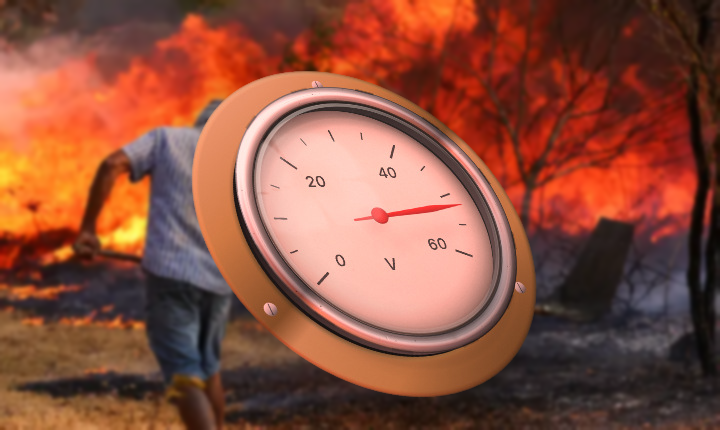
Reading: 52.5; V
